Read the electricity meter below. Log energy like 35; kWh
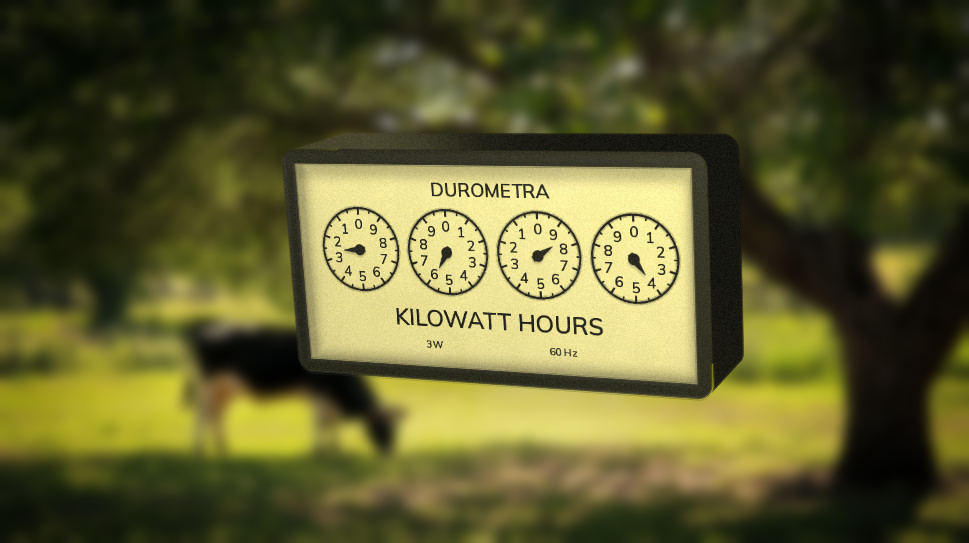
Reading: 2584; kWh
